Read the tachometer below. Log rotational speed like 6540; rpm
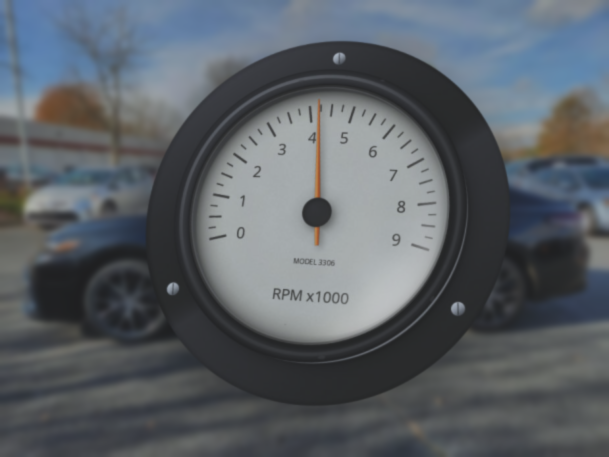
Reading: 4250; rpm
